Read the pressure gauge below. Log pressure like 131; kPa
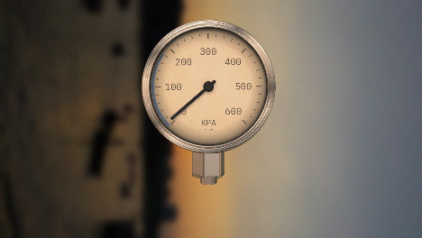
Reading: 10; kPa
